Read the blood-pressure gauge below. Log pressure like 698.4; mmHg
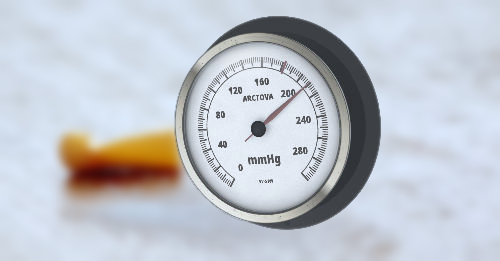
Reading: 210; mmHg
